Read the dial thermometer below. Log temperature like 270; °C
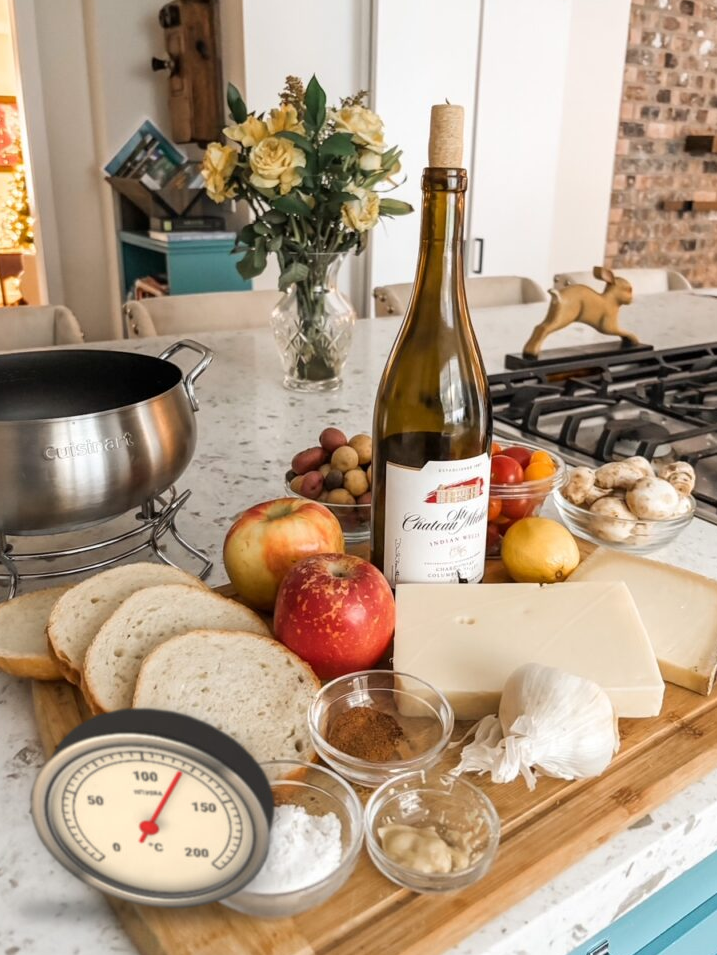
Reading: 120; °C
